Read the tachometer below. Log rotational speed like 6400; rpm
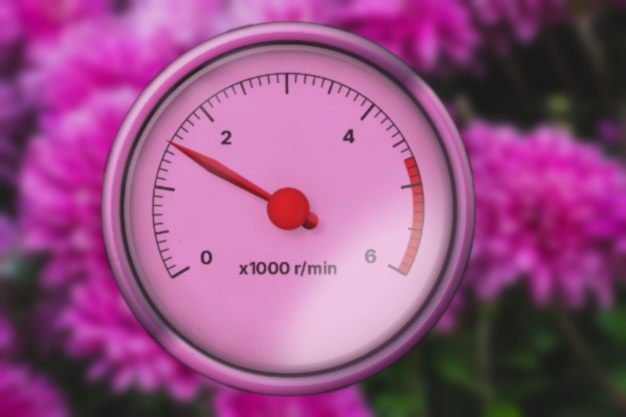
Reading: 1500; rpm
